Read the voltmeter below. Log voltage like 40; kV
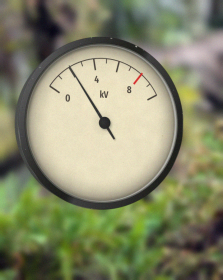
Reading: 2; kV
